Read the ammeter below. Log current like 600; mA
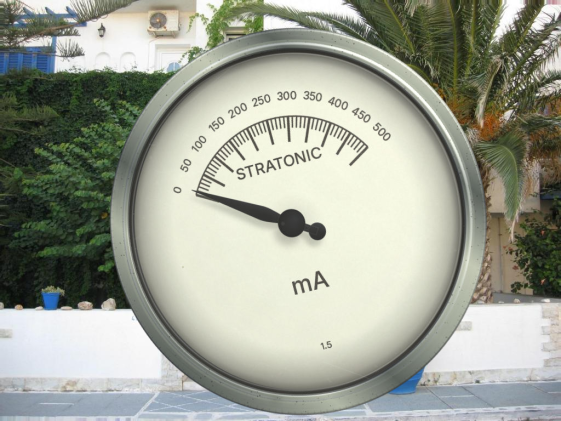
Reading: 10; mA
